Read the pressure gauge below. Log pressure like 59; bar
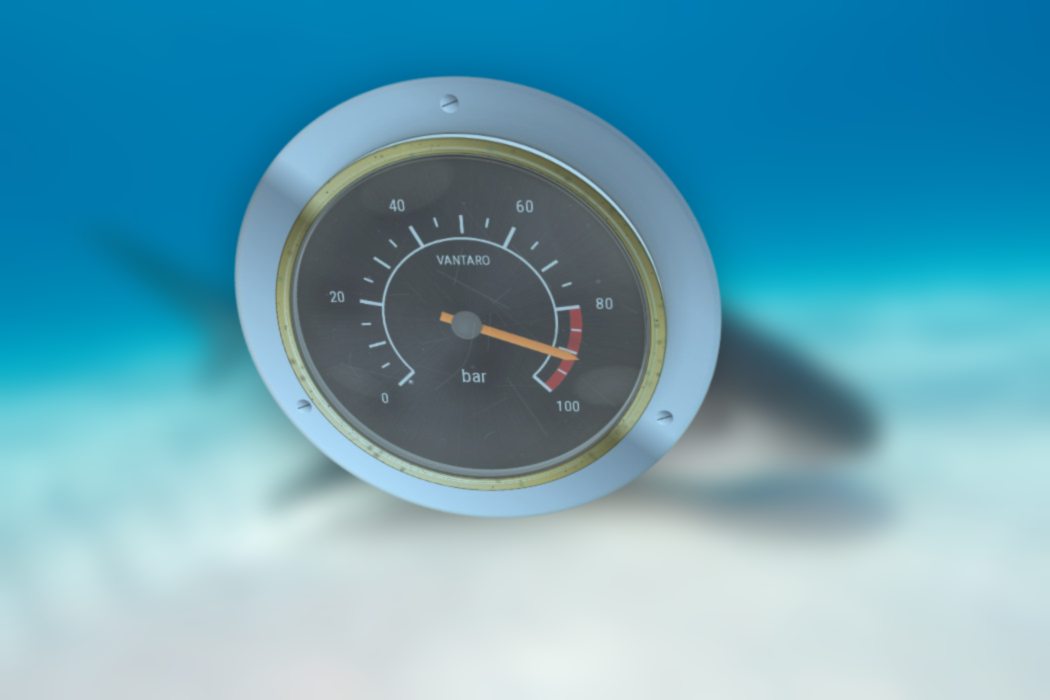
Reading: 90; bar
